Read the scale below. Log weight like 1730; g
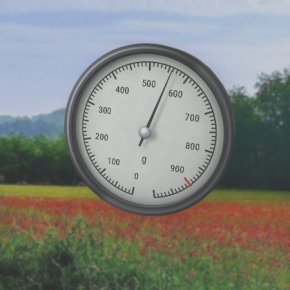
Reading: 560; g
